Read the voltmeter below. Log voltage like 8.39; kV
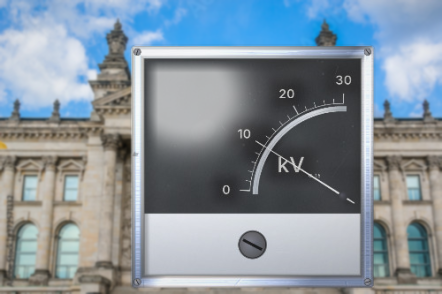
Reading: 10; kV
